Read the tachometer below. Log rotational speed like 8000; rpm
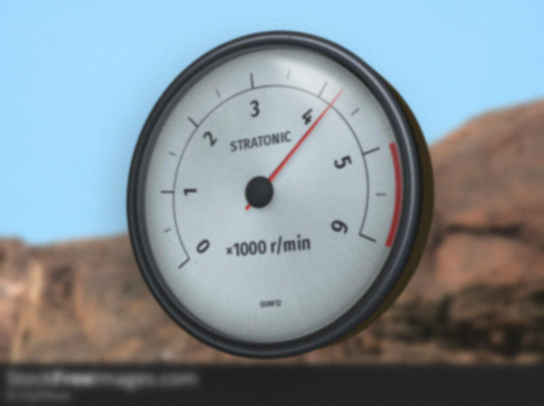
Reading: 4250; rpm
